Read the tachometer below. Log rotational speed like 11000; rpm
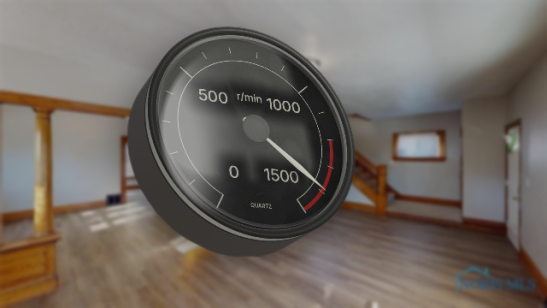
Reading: 1400; rpm
